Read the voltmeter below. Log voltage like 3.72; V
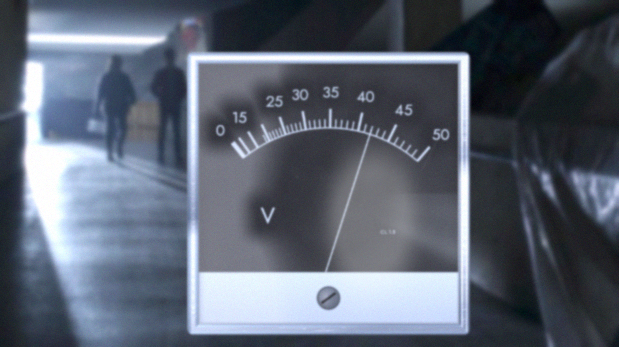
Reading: 42; V
